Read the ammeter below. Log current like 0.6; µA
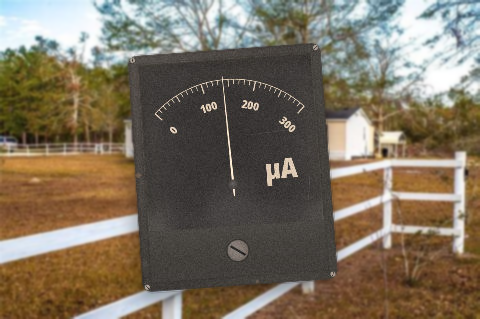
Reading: 140; µA
